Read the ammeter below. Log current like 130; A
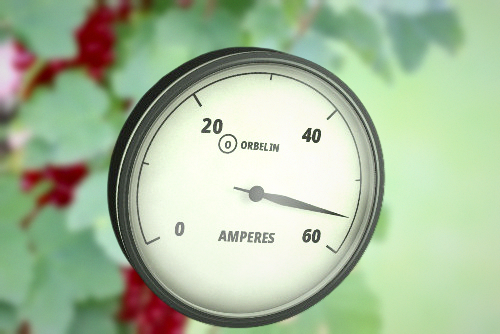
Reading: 55; A
